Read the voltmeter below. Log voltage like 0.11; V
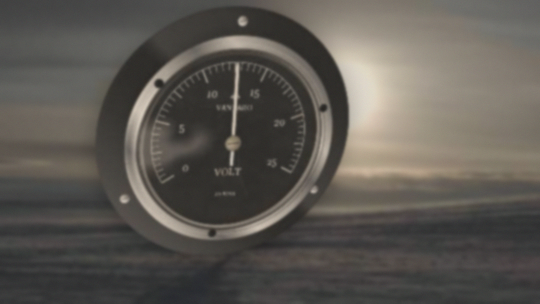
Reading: 12.5; V
